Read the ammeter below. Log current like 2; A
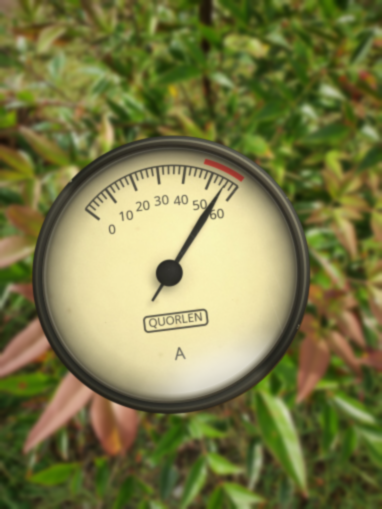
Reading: 56; A
